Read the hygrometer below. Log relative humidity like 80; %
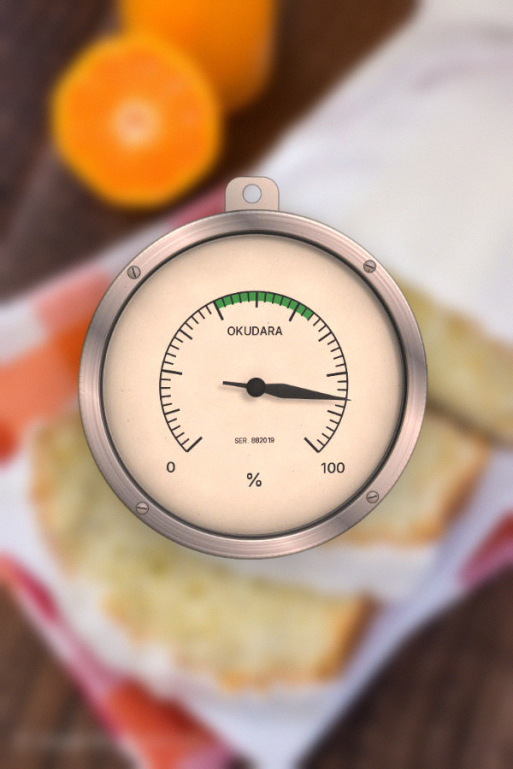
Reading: 86; %
